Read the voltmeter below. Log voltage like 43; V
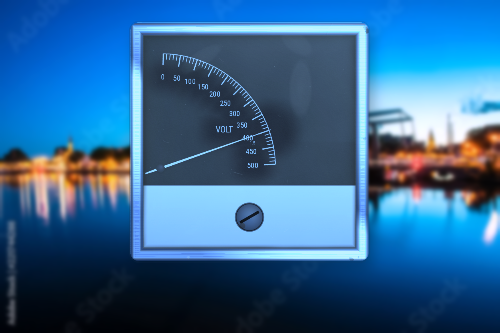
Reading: 400; V
